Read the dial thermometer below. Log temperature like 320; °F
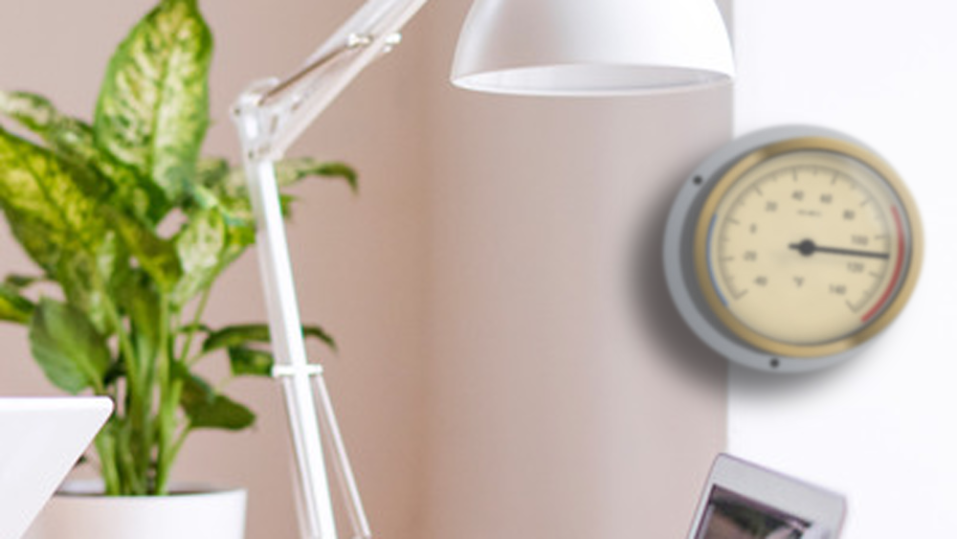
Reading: 110; °F
